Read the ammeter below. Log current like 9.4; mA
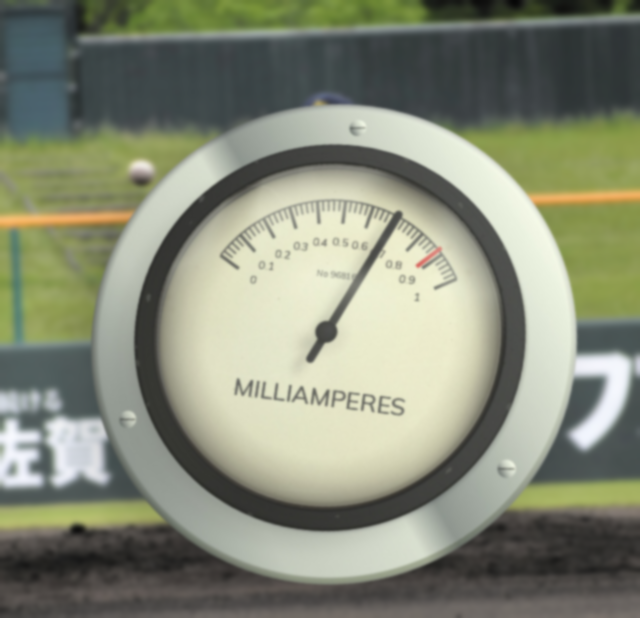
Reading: 0.7; mA
